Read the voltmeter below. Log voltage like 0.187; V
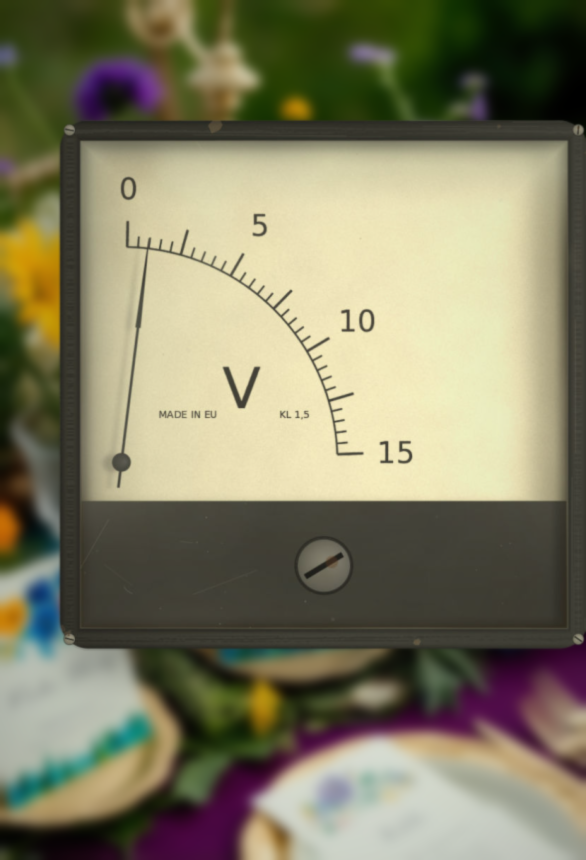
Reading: 1; V
